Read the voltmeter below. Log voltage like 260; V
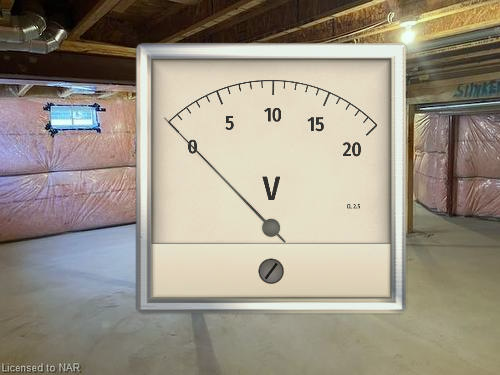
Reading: 0; V
